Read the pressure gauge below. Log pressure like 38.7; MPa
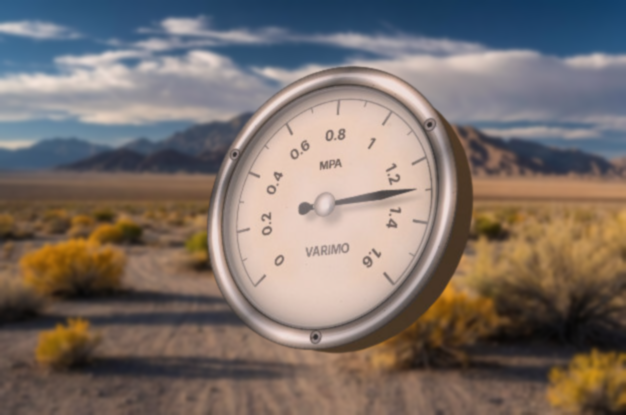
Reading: 1.3; MPa
